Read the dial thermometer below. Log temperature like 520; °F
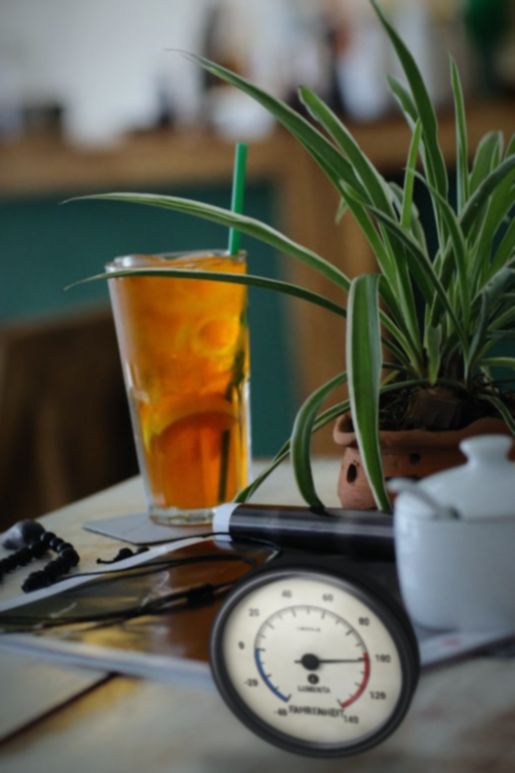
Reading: 100; °F
